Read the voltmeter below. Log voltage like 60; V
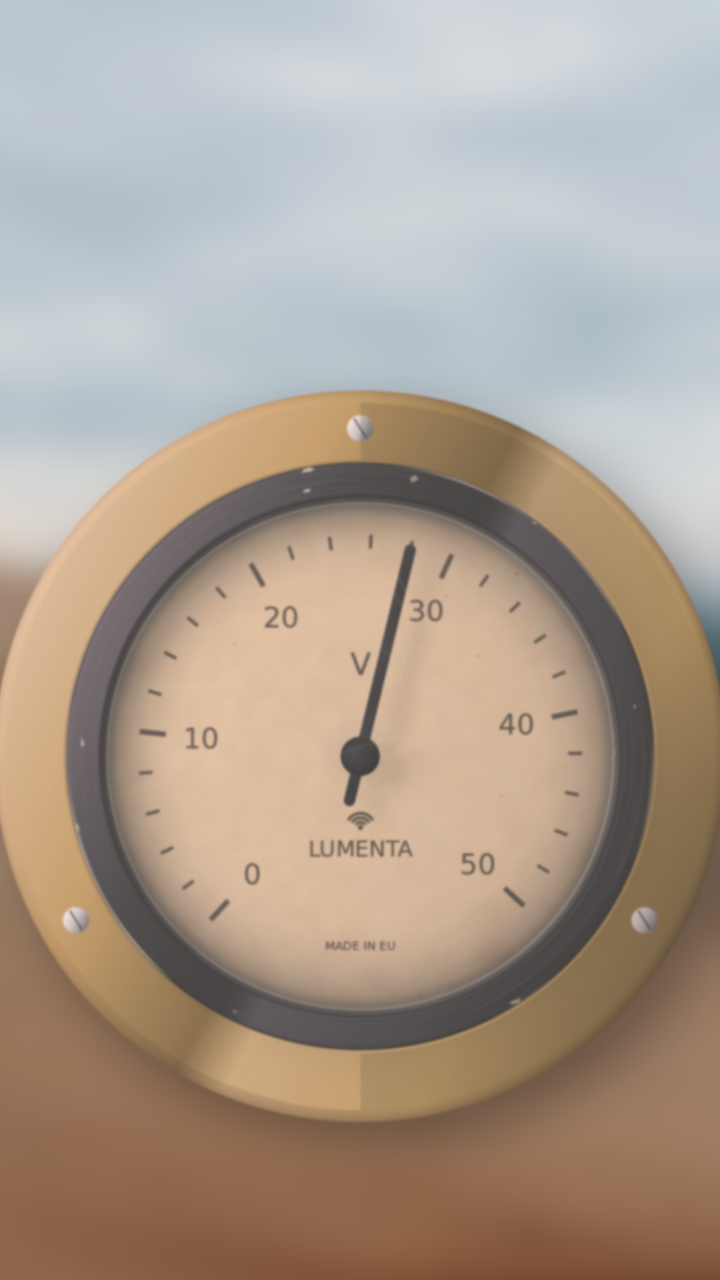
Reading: 28; V
